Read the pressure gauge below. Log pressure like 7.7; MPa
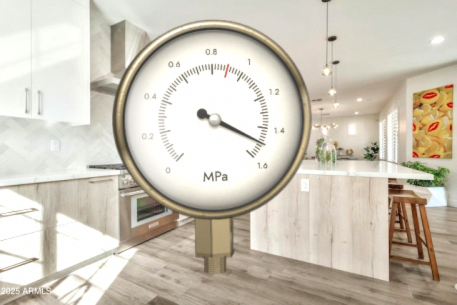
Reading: 1.5; MPa
